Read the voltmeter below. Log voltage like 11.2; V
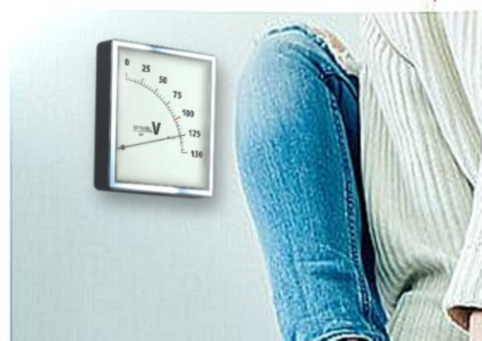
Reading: 125; V
